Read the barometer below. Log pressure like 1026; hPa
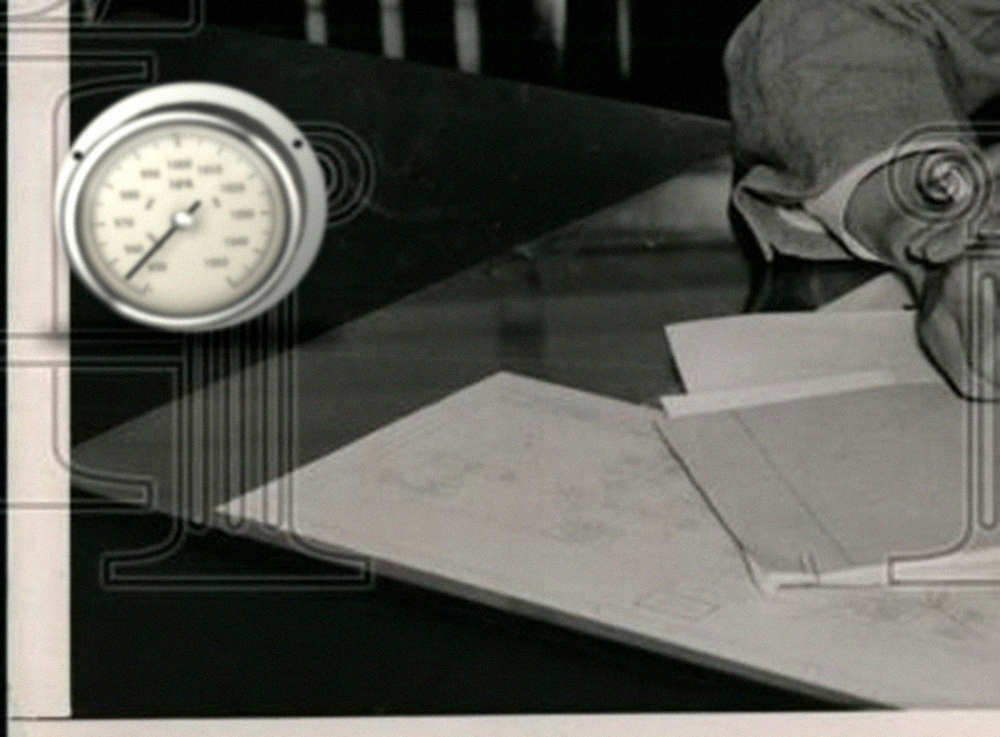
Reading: 955; hPa
